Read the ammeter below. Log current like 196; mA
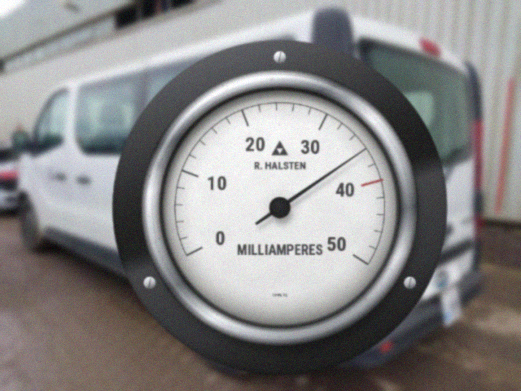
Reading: 36; mA
